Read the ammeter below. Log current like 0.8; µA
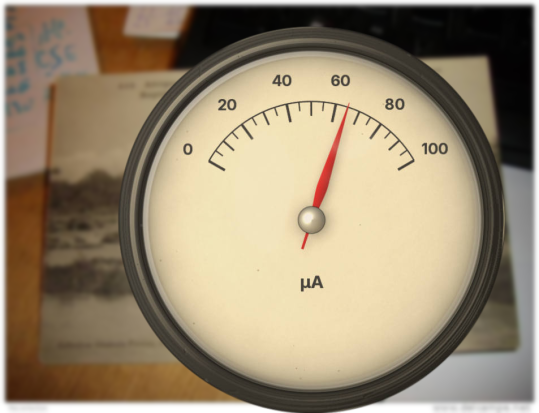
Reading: 65; µA
